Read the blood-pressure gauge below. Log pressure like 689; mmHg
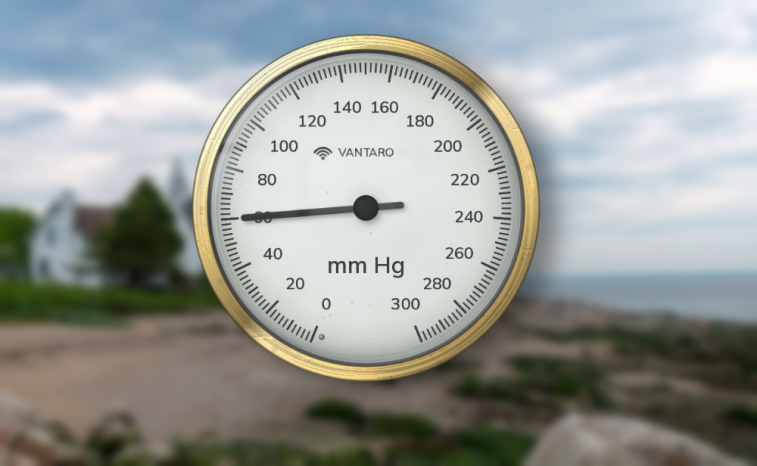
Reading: 60; mmHg
